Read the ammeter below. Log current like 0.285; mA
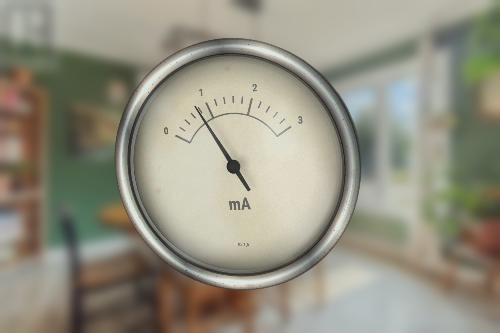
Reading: 0.8; mA
